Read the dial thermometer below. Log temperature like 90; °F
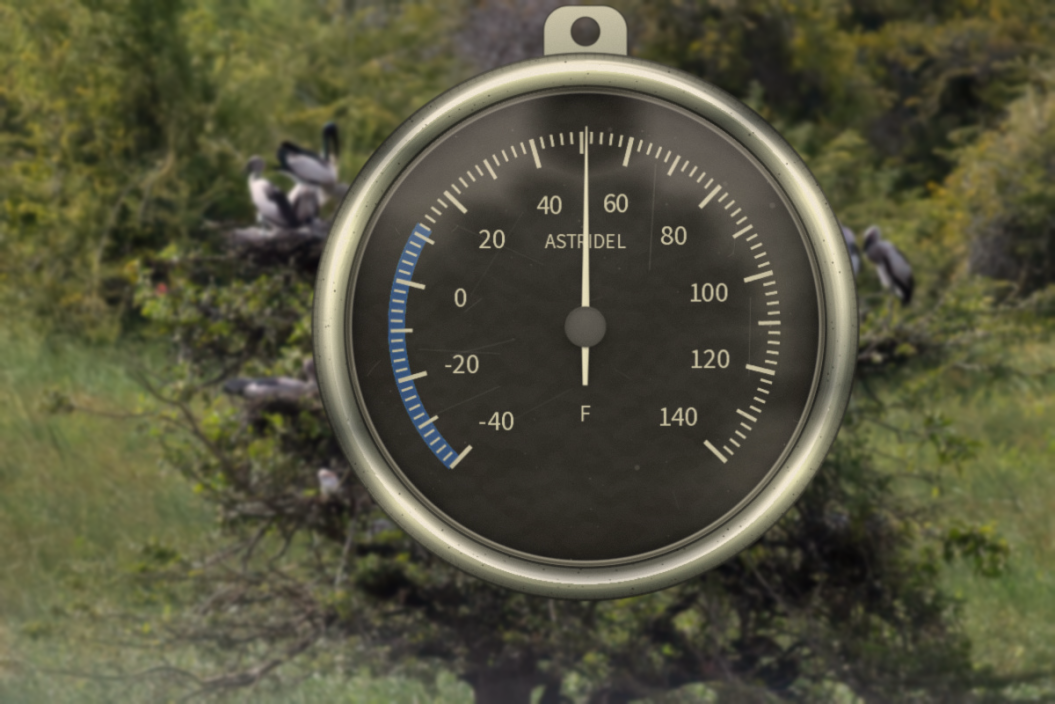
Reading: 51; °F
